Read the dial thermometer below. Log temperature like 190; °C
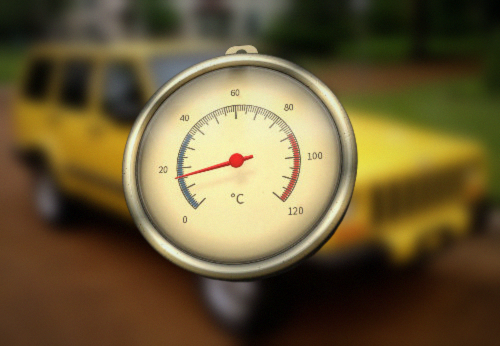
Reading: 15; °C
